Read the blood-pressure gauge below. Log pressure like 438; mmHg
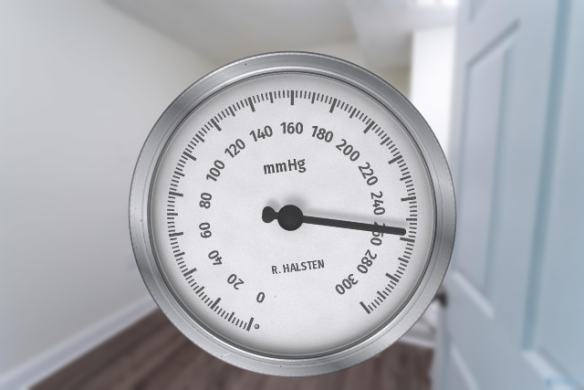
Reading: 256; mmHg
